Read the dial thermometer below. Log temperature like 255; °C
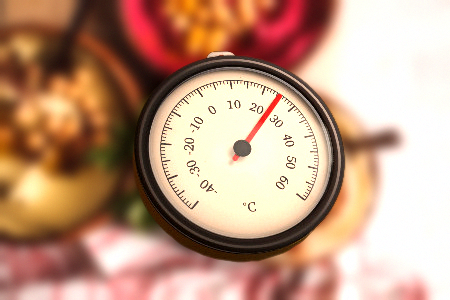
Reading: 25; °C
